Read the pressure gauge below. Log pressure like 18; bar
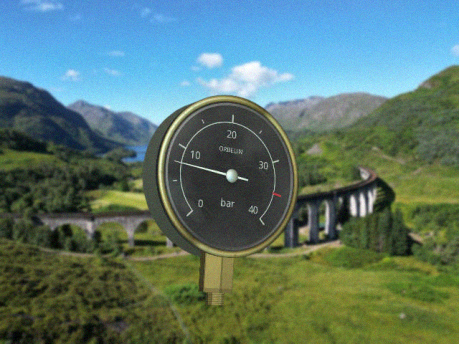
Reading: 7.5; bar
